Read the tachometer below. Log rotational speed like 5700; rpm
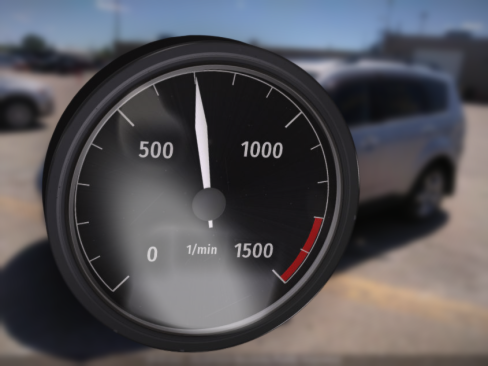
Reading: 700; rpm
